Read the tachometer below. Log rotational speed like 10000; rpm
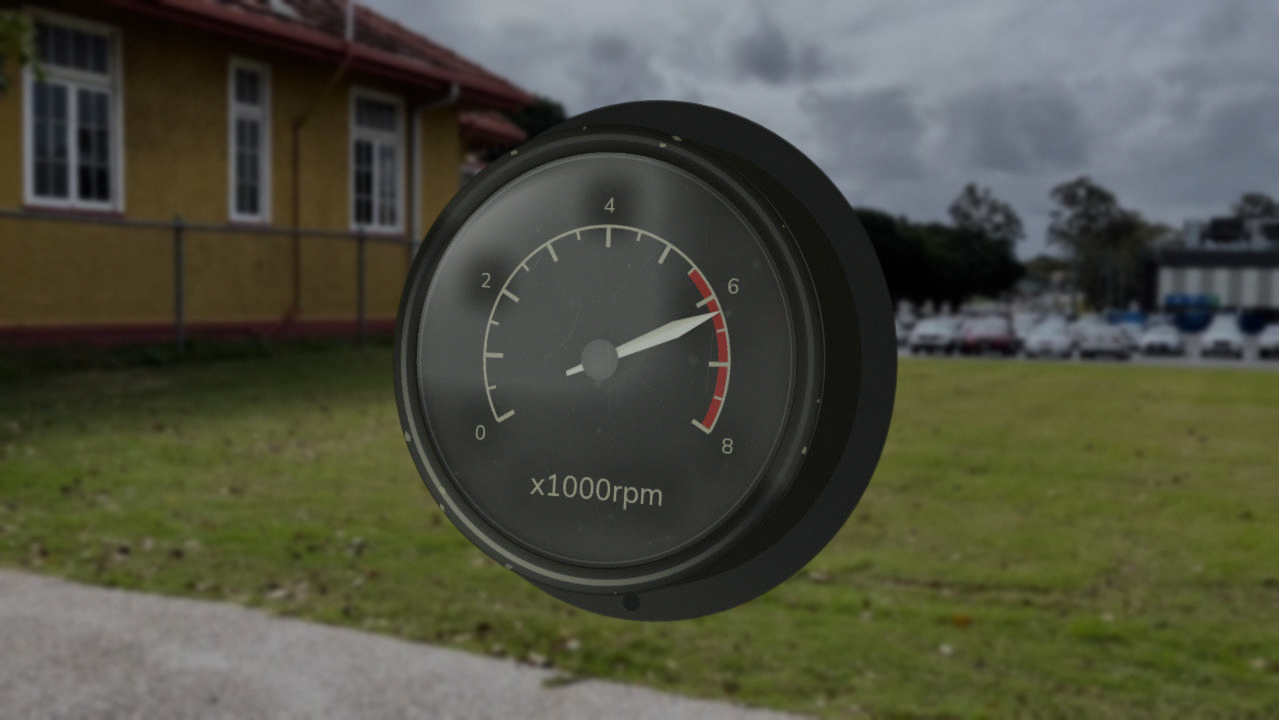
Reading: 6250; rpm
